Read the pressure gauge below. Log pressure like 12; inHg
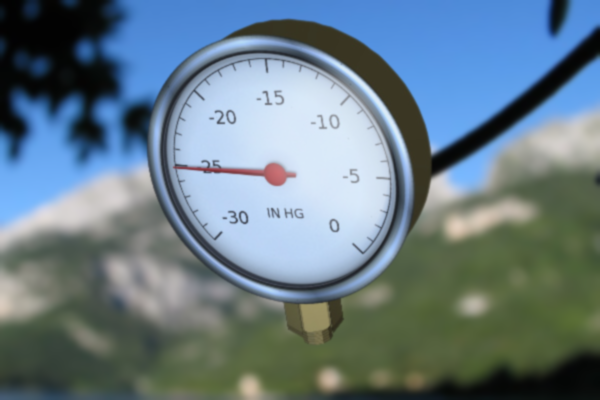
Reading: -25; inHg
